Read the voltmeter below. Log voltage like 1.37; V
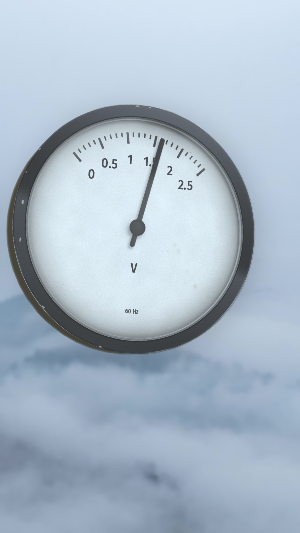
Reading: 1.6; V
